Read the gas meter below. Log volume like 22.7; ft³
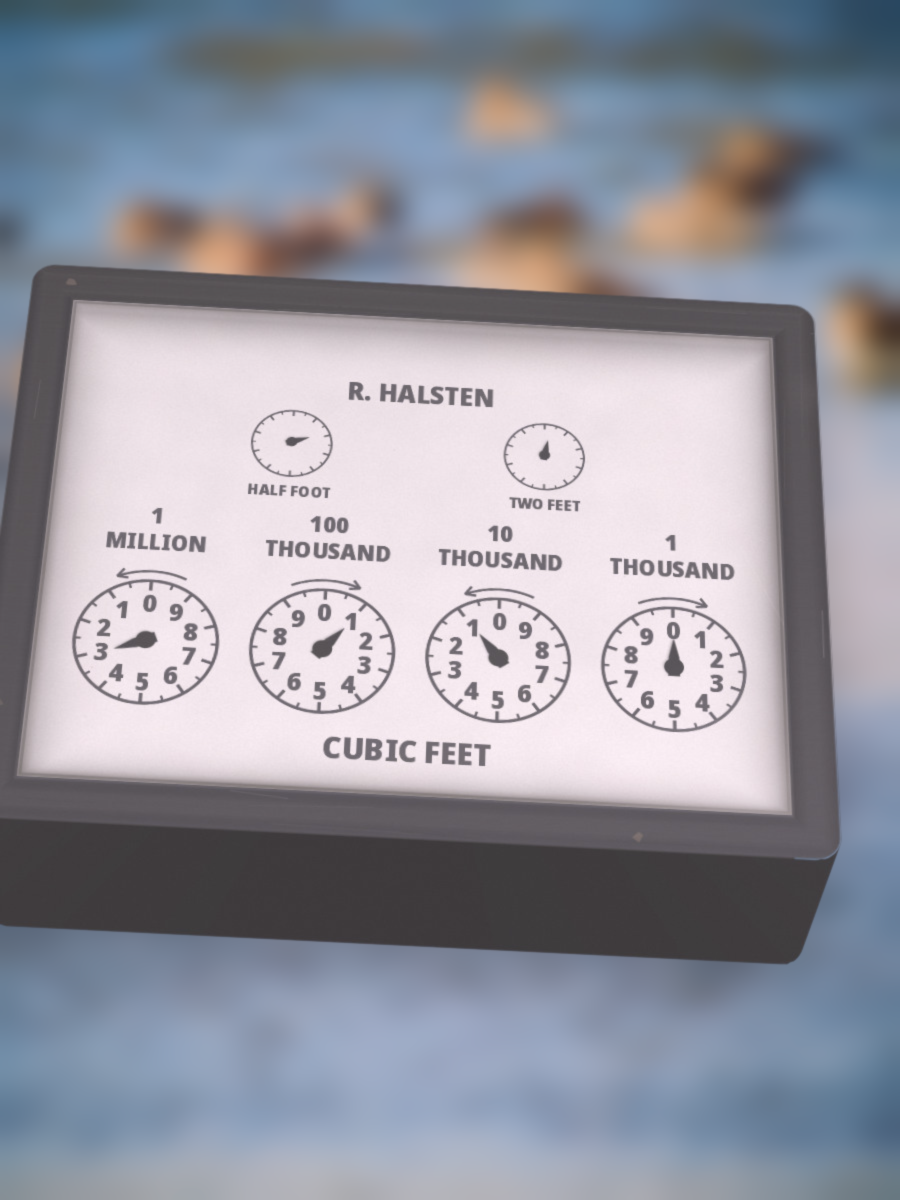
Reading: 311000; ft³
